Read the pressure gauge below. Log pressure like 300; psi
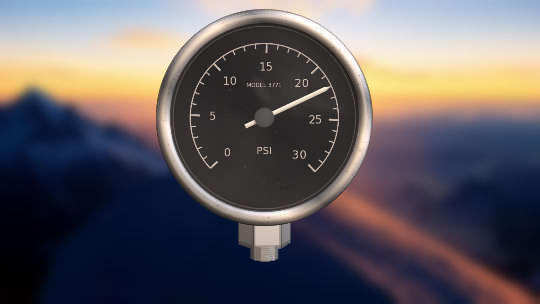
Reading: 22; psi
